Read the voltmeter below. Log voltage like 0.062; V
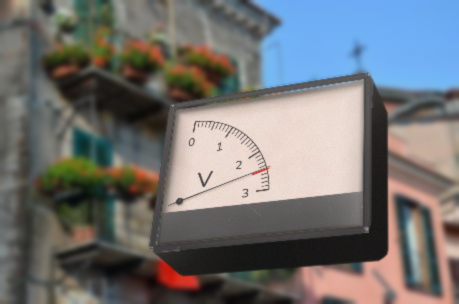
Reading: 2.5; V
